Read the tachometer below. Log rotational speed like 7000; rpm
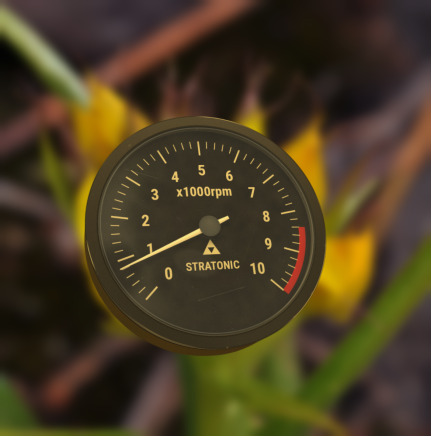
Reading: 800; rpm
